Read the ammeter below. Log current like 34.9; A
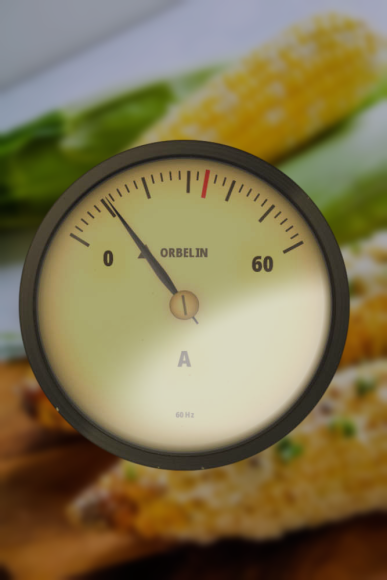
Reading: 11; A
